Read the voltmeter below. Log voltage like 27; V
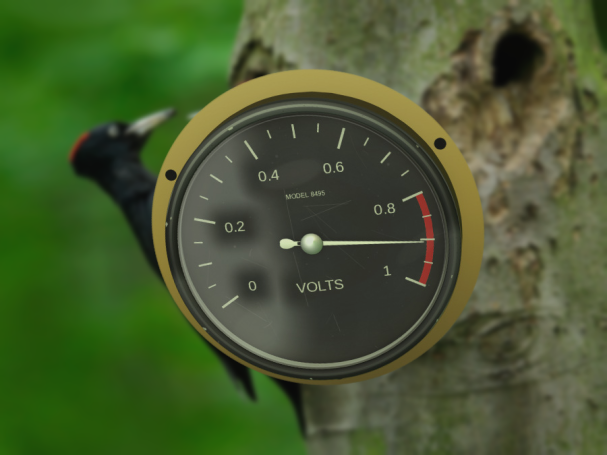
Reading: 0.9; V
